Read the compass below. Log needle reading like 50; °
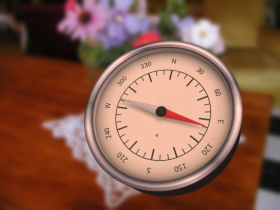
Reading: 100; °
